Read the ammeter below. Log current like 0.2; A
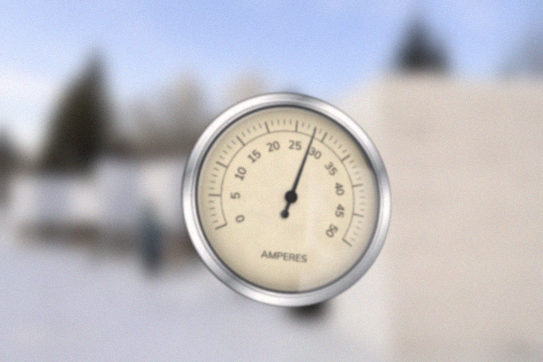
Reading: 28; A
